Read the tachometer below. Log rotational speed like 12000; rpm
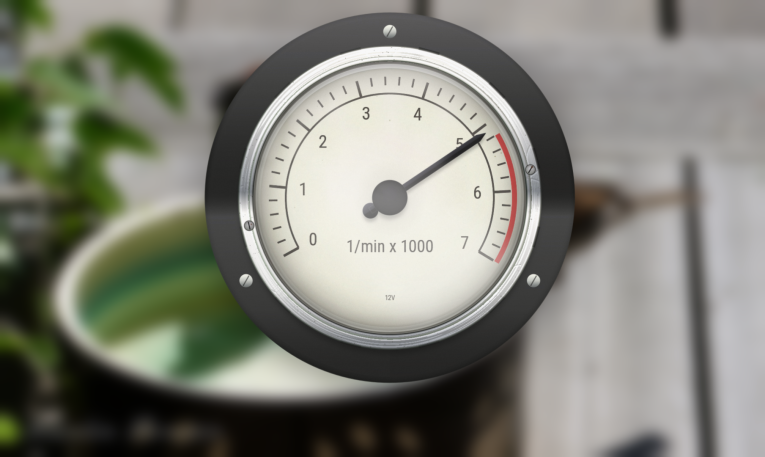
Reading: 5100; rpm
